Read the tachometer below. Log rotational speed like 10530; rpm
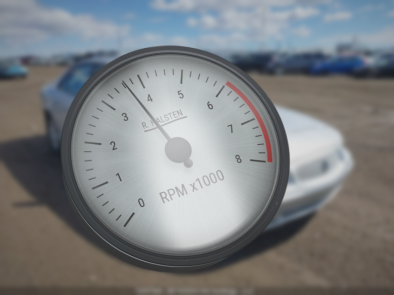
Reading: 3600; rpm
